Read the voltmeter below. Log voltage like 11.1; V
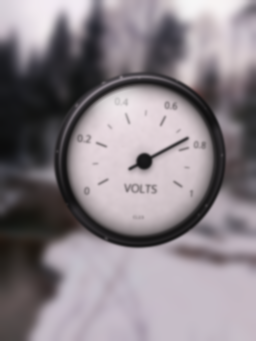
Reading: 0.75; V
